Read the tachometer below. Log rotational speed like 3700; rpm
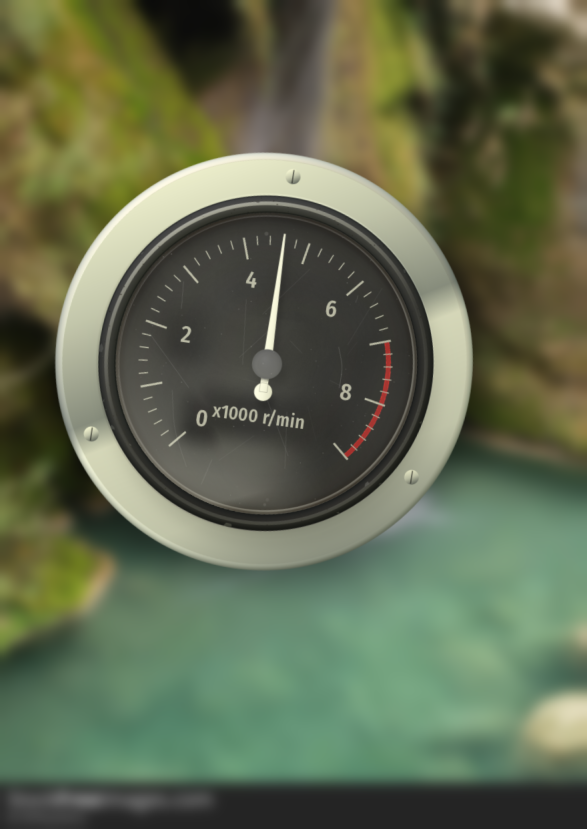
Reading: 4600; rpm
